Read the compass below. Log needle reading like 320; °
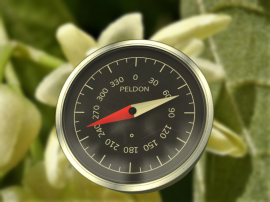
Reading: 250; °
